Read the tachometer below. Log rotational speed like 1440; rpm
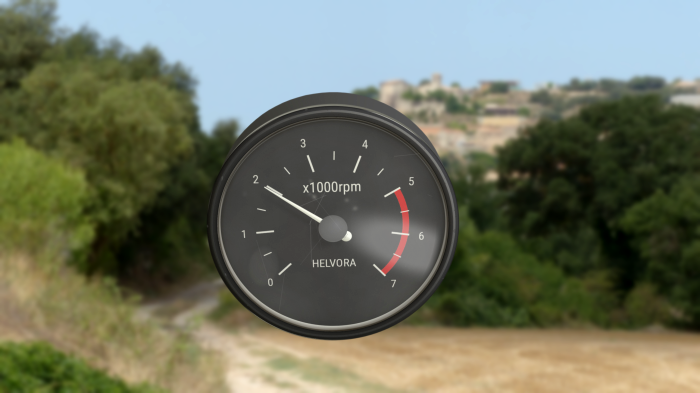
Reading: 2000; rpm
